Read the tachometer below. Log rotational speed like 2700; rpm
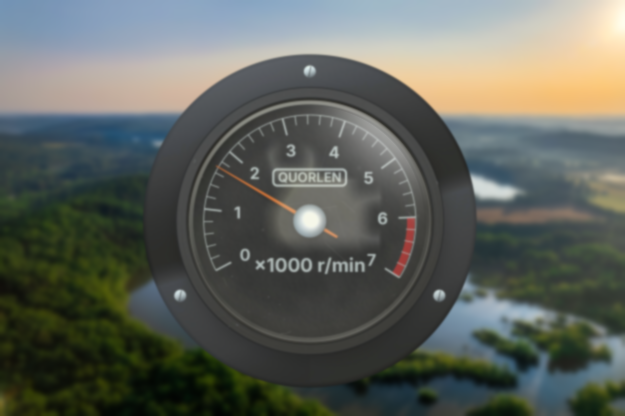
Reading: 1700; rpm
